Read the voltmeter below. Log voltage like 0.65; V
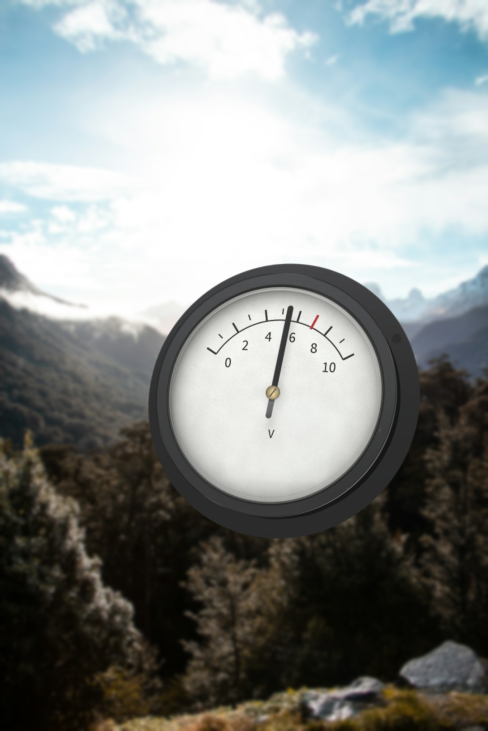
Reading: 5.5; V
